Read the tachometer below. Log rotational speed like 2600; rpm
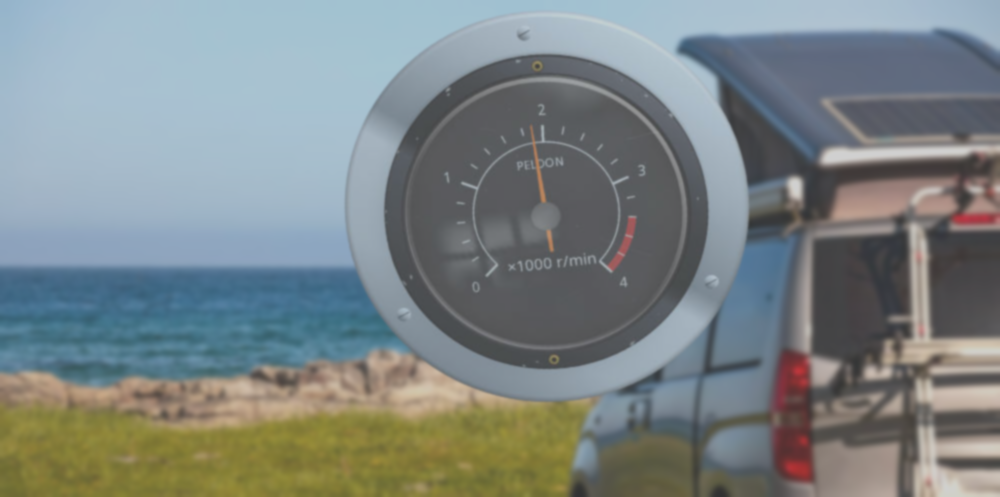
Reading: 1900; rpm
